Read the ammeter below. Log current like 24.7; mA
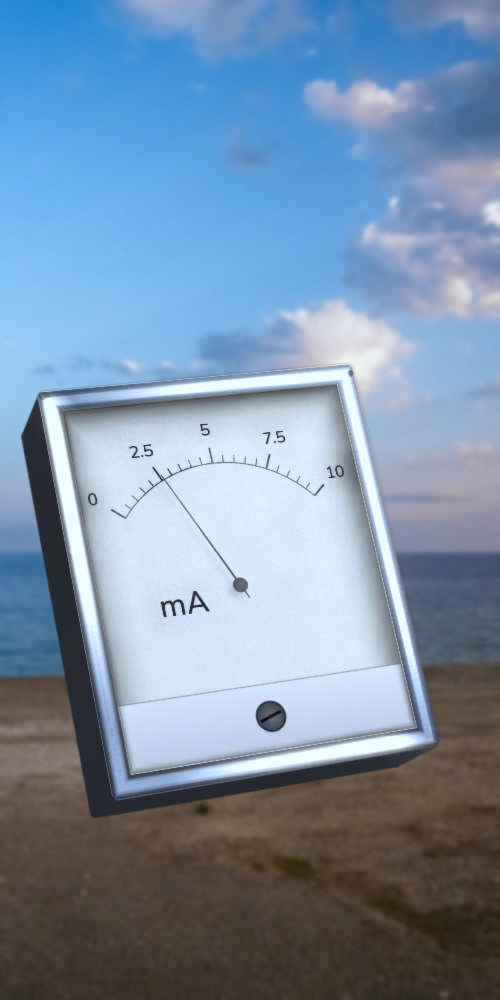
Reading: 2.5; mA
